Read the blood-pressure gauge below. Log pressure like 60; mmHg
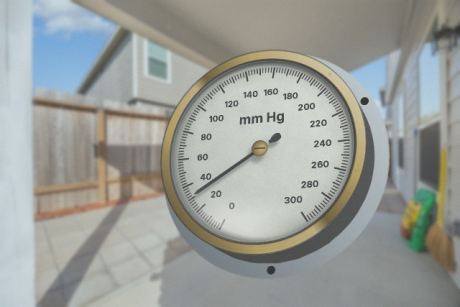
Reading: 30; mmHg
